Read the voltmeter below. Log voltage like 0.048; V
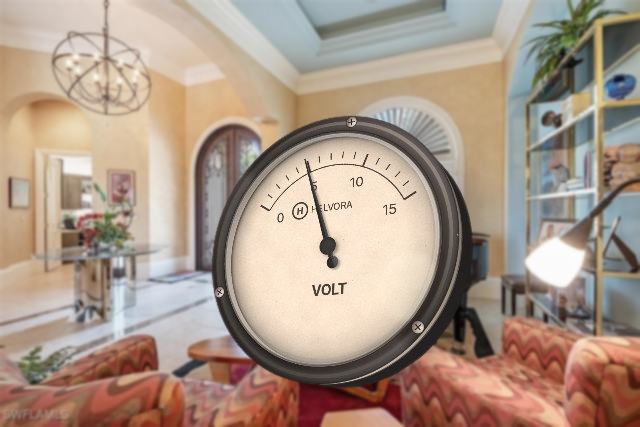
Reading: 5; V
